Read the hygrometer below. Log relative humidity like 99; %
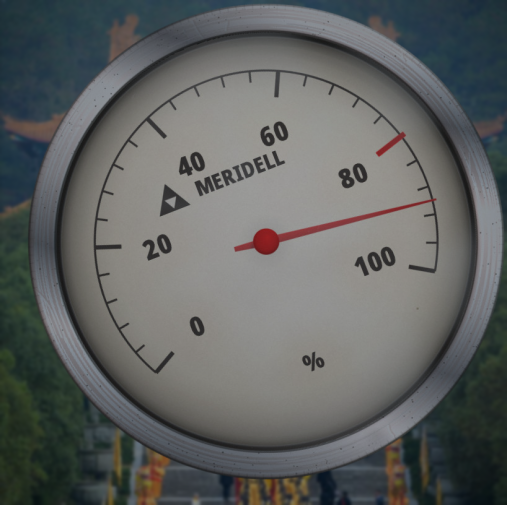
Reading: 90; %
